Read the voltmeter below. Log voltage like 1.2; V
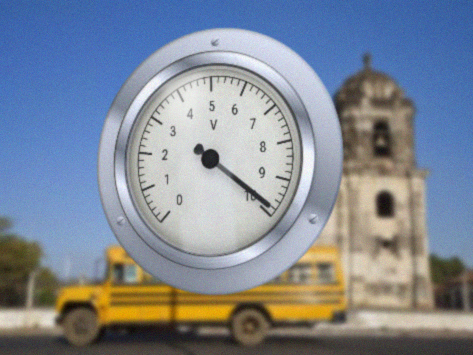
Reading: 9.8; V
